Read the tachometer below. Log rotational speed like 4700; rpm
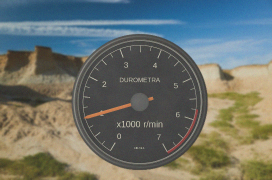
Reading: 1000; rpm
